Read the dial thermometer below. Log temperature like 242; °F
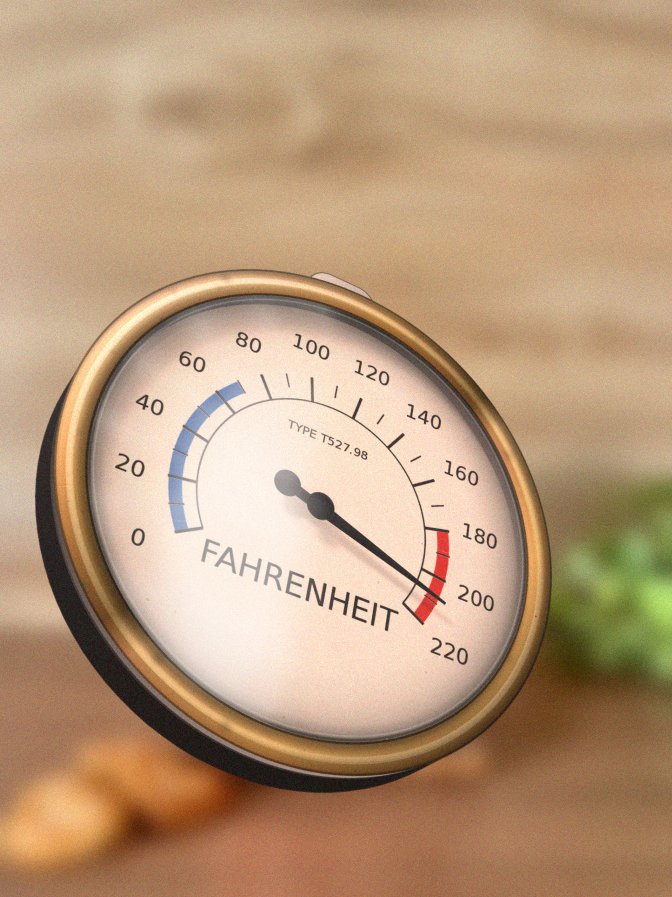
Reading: 210; °F
